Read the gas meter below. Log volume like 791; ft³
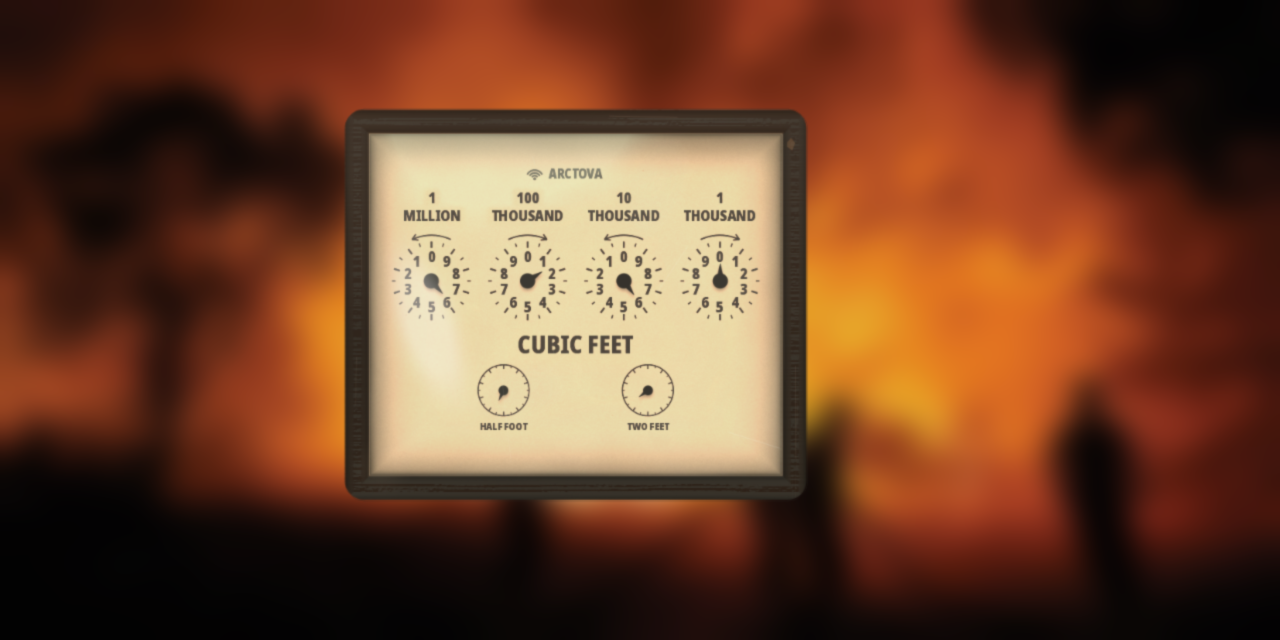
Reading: 616000; ft³
